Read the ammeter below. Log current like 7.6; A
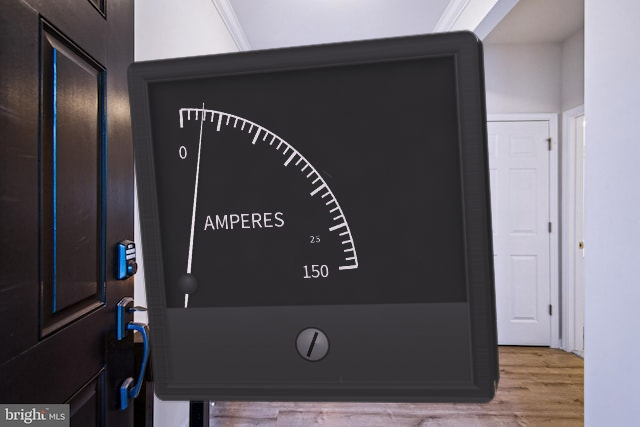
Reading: 15; A
